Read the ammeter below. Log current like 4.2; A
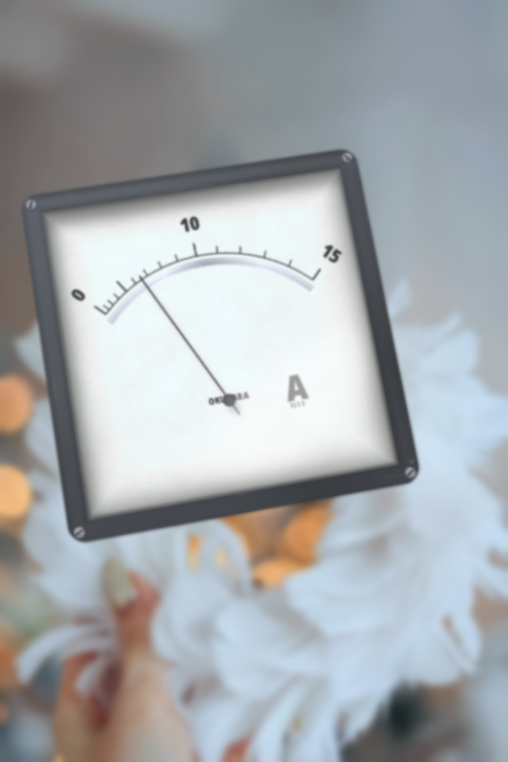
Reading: 6.5; A
